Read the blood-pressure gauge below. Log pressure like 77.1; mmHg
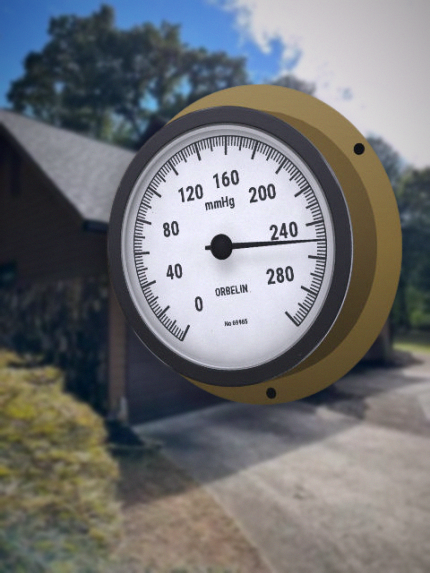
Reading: 250; mmHg
